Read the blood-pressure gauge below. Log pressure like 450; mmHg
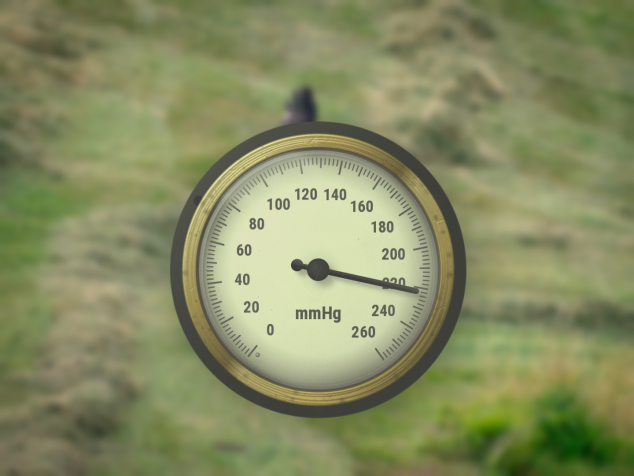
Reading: 222; mmHg
